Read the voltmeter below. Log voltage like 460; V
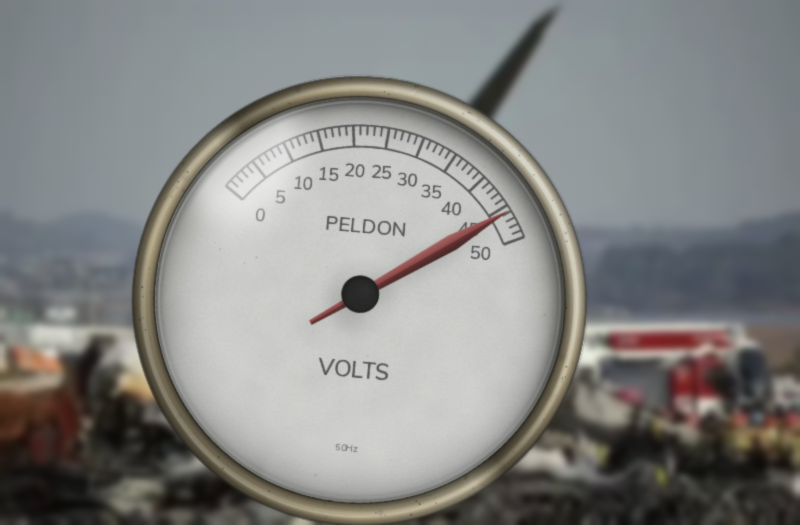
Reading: 46; V
